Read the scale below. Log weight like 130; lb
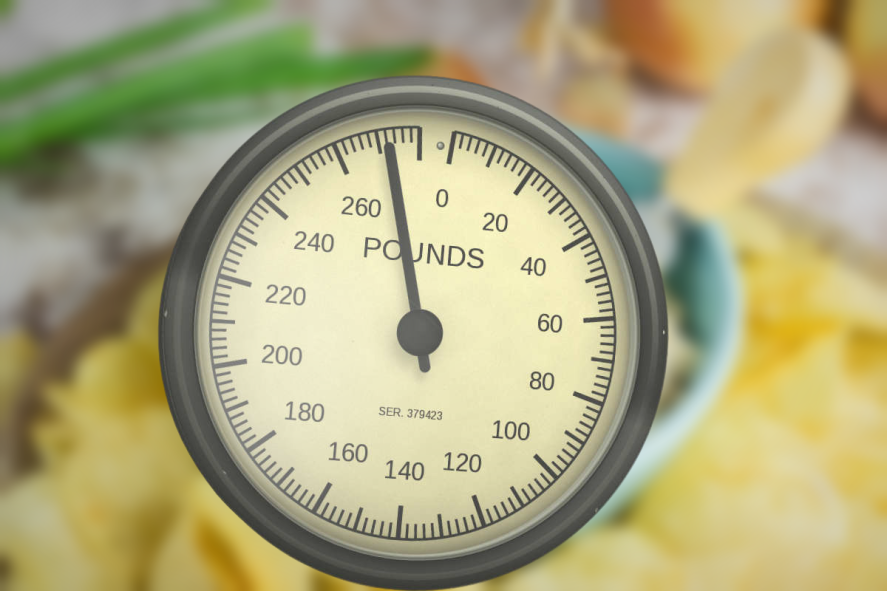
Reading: 272; lb
